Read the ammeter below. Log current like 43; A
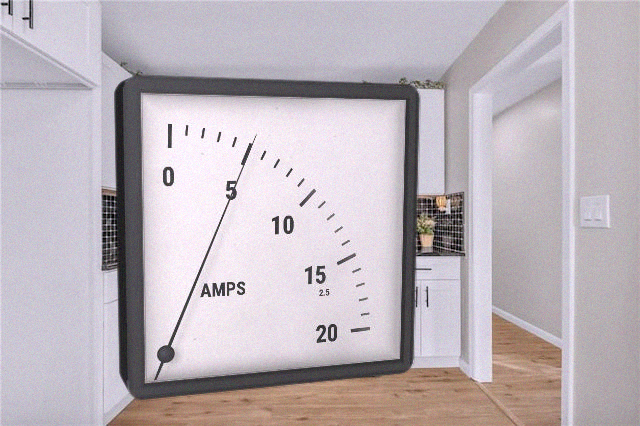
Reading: 5; A
